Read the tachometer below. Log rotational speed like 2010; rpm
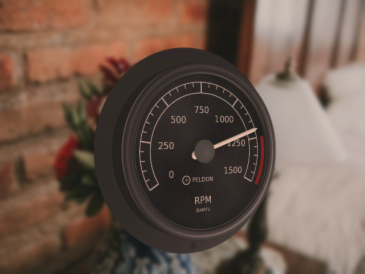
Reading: 1200; rpm
